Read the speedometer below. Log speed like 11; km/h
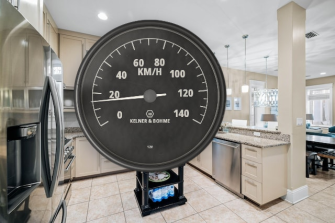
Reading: 15; km/h
